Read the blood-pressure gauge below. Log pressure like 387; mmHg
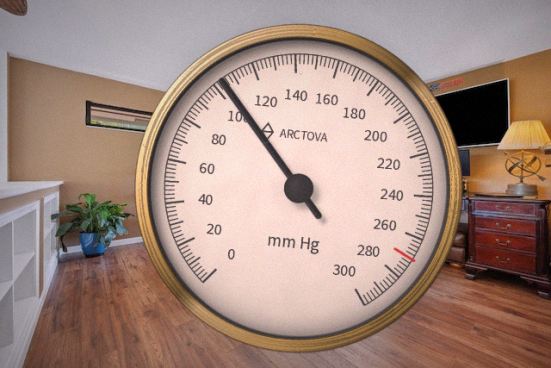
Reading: 104; mmHg
